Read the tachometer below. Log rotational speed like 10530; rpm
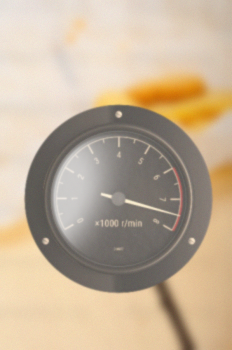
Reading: 7500; rpm
